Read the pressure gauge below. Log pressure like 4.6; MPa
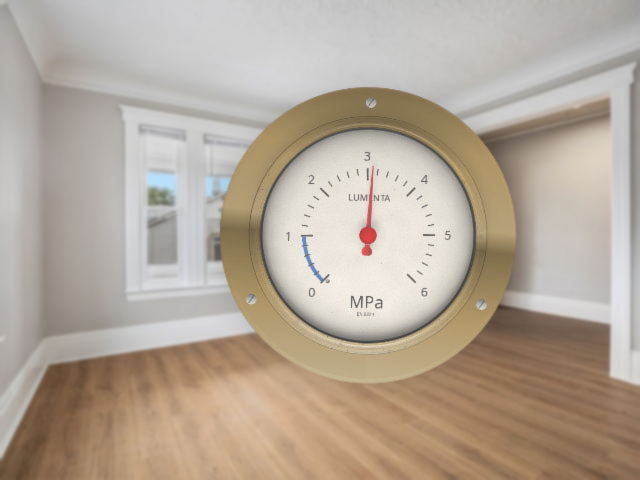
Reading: 3.1; MPa
